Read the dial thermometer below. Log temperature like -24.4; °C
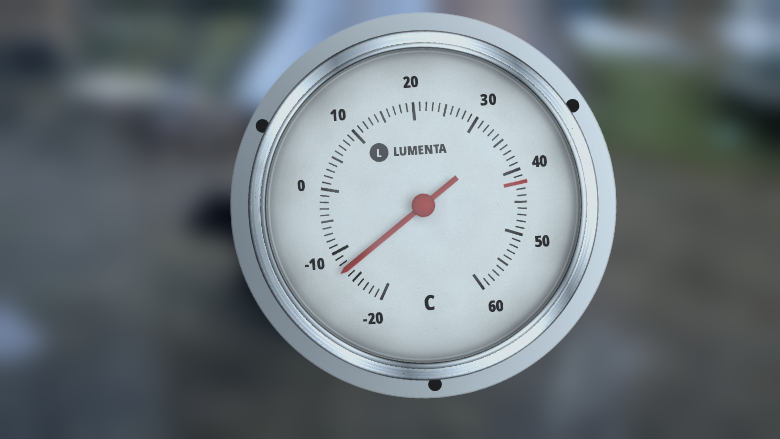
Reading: -13; °C
